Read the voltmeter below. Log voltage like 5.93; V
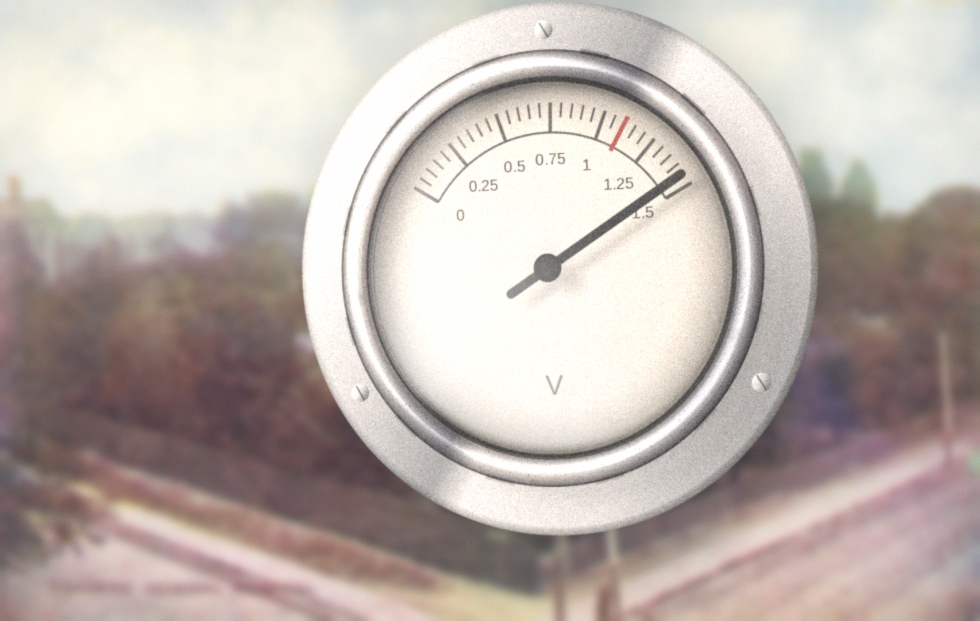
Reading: 1.45; V
